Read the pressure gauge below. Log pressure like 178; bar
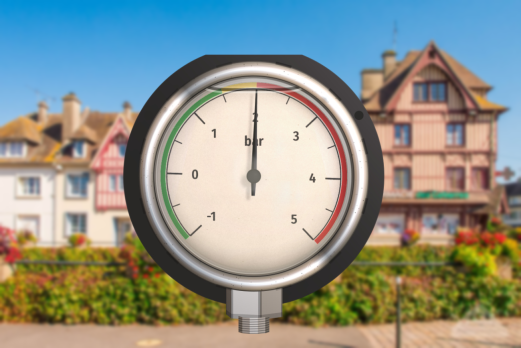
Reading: 2; bar
